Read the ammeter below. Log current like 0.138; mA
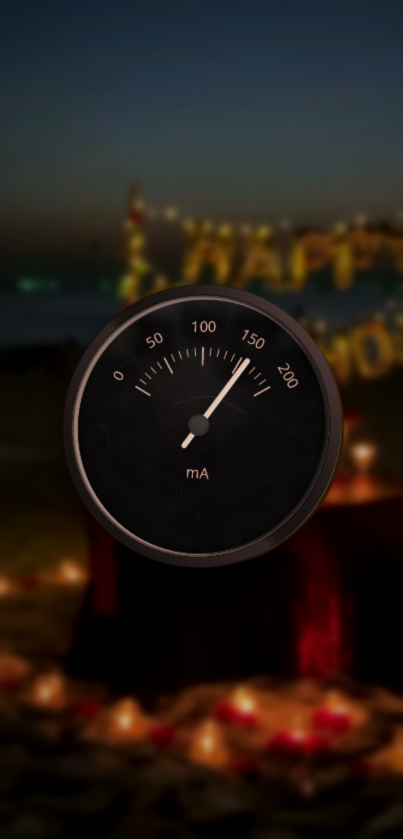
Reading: 160; mA
